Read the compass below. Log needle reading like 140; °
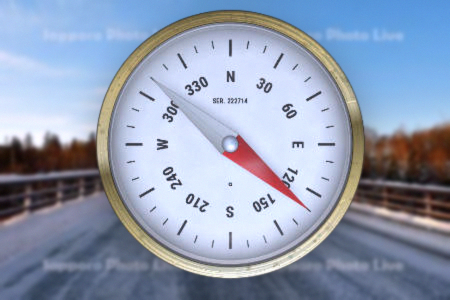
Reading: 130; °
